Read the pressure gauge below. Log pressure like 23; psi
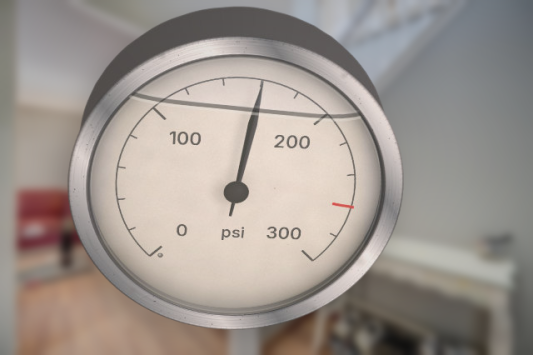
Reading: 160; psi
